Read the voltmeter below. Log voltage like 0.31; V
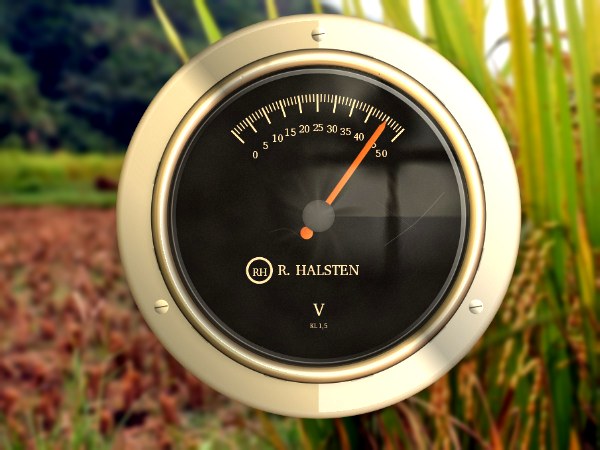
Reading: 45; V
